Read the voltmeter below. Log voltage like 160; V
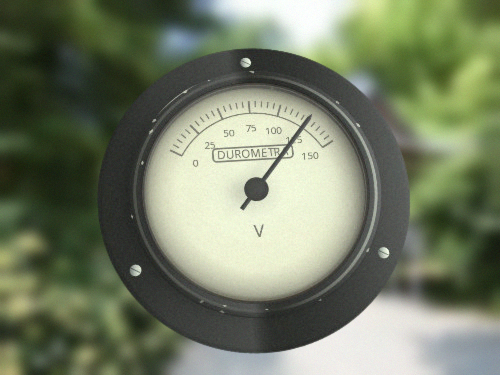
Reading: 125; V
